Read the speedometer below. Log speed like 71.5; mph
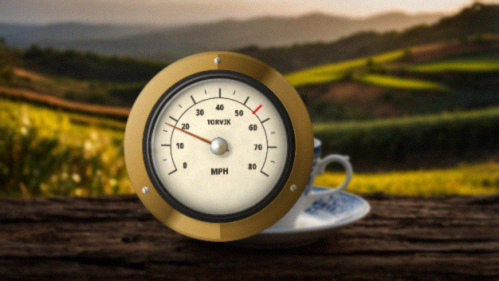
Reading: 17.5; mph
